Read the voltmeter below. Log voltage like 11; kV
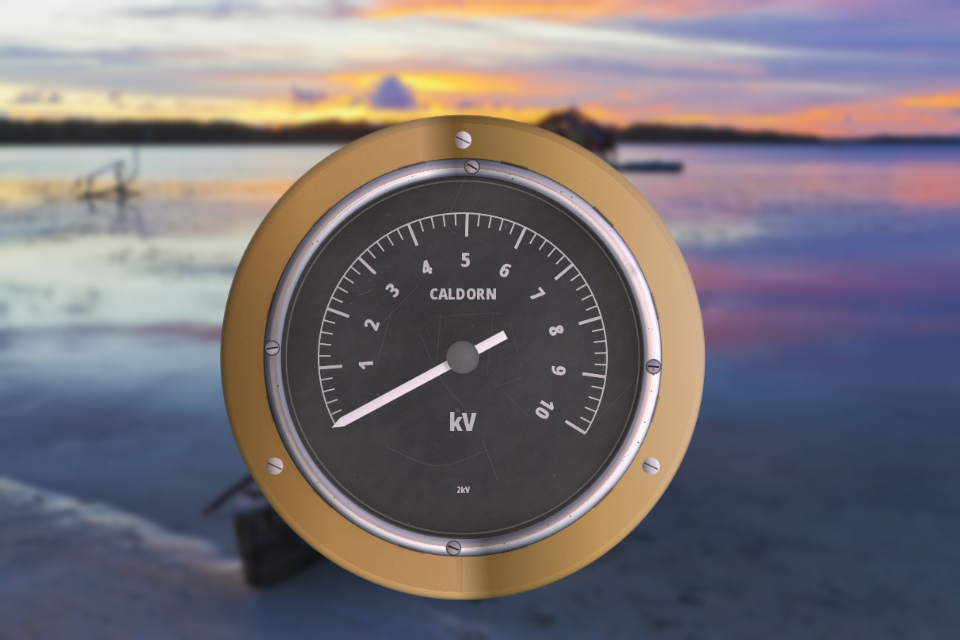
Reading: 0; kV
